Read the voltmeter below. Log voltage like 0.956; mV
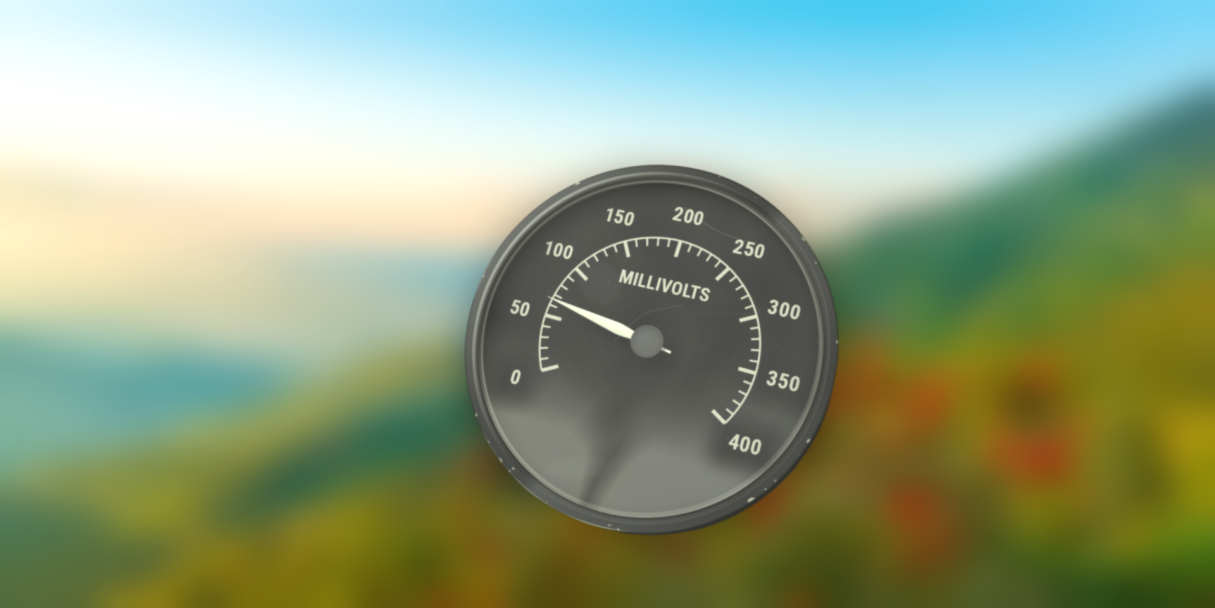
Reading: 65; mV
